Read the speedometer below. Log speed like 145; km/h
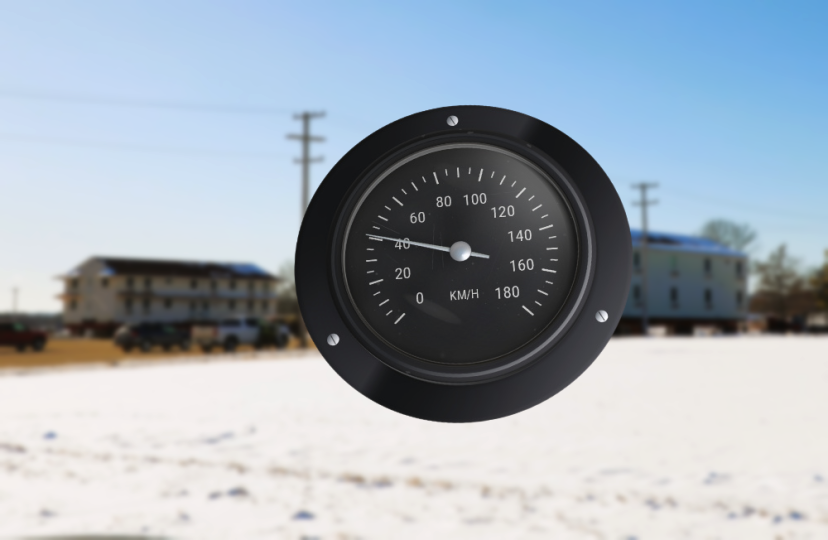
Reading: 40; km/h
